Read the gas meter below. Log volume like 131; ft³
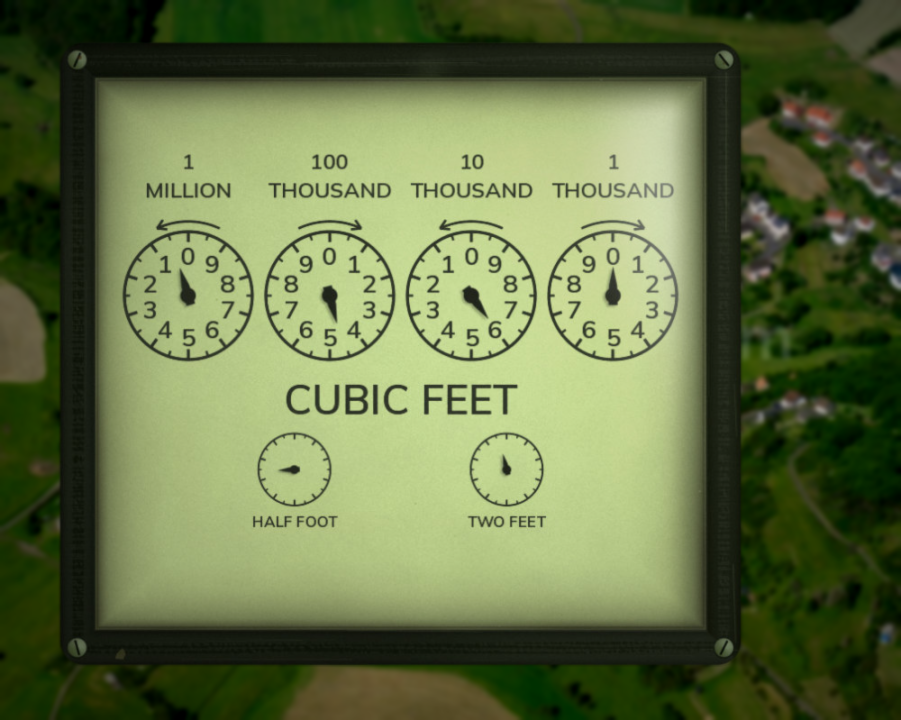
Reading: 46000; ft³
